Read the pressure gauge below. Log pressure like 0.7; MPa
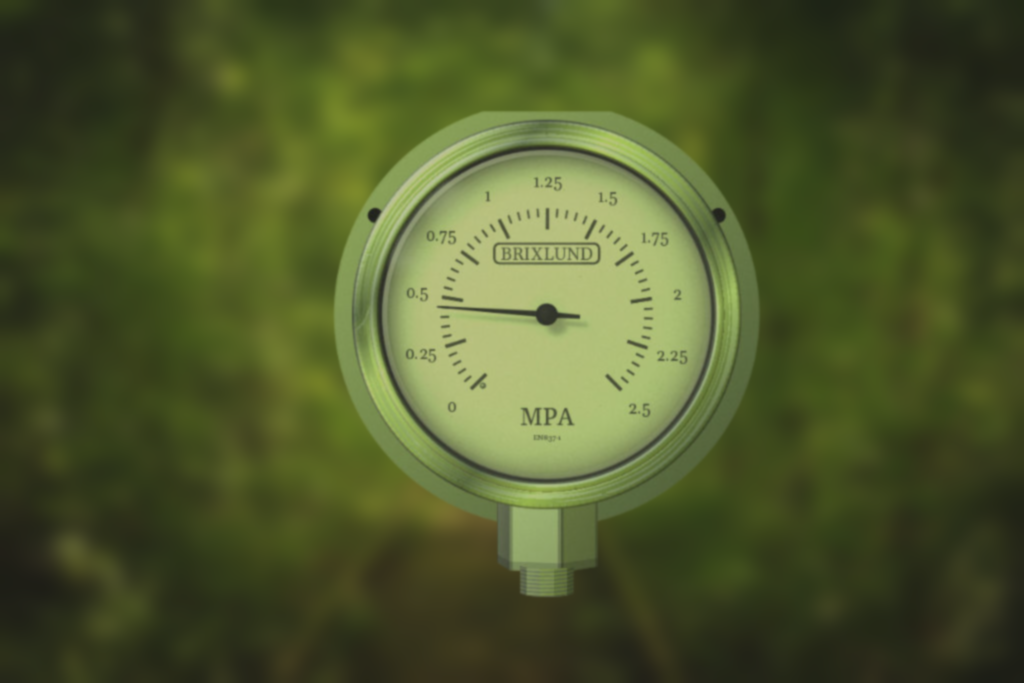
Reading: 0.45; MPa
